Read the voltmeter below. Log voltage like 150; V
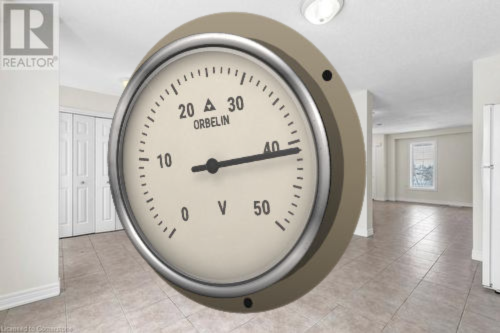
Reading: 41; V
